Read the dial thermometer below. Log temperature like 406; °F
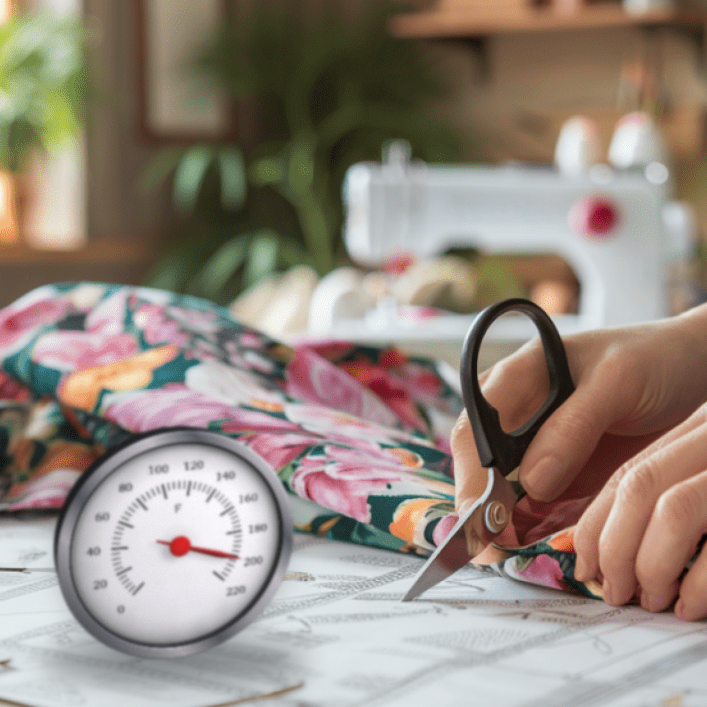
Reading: 200; °F
